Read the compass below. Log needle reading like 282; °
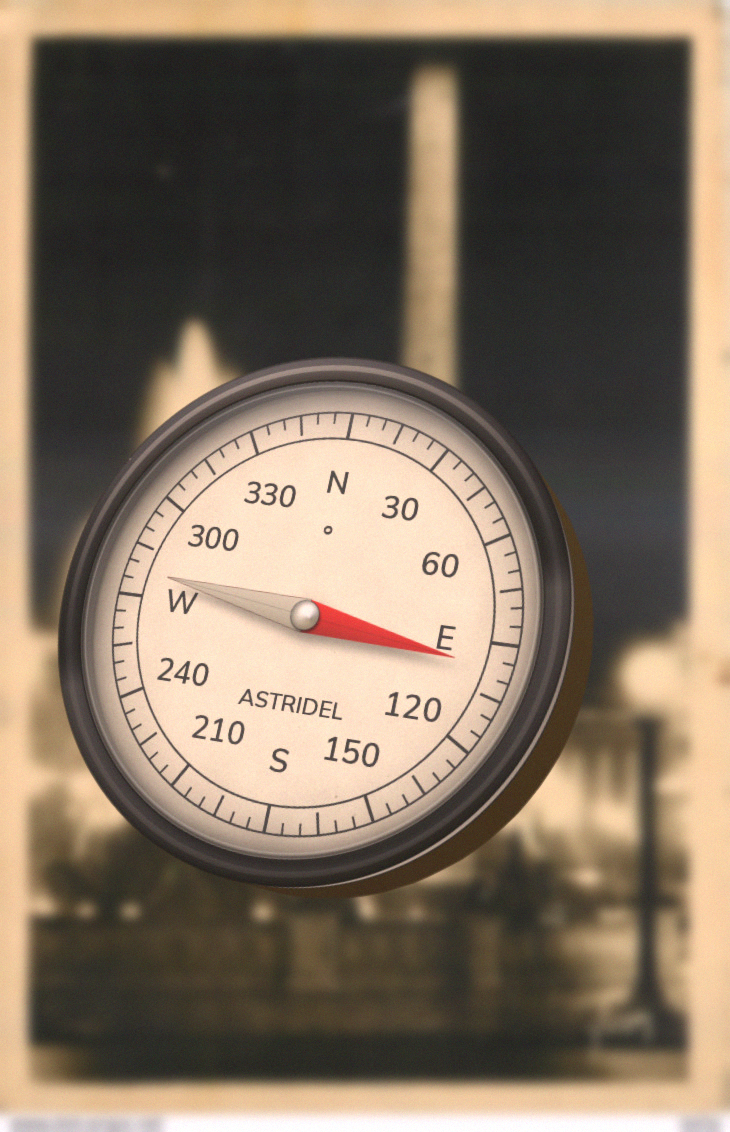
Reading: 97.5; °
